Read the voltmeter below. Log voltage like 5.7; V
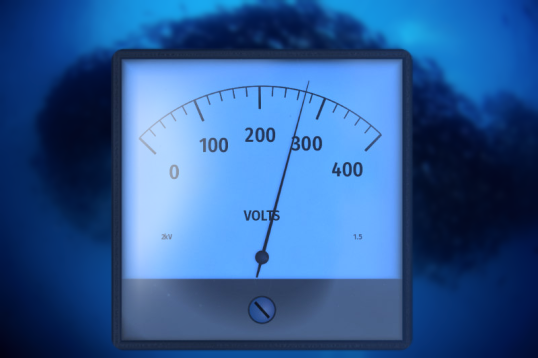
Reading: 270; V
